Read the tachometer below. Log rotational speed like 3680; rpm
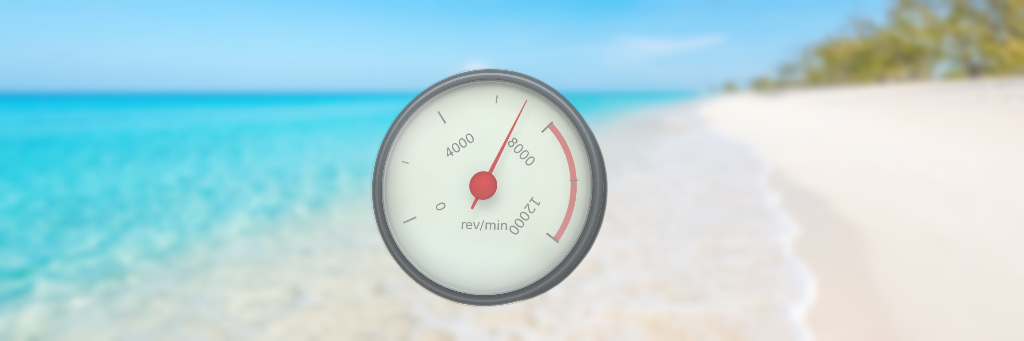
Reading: 7000; rpm
